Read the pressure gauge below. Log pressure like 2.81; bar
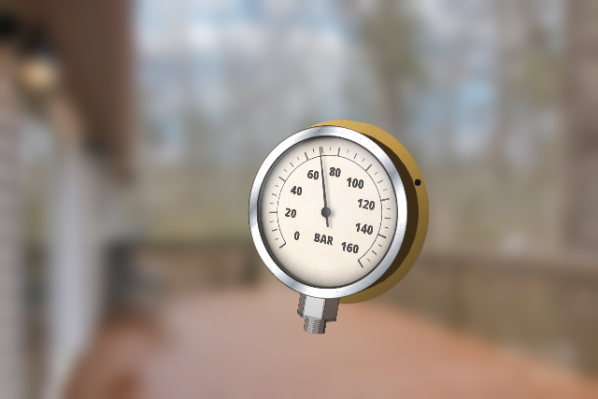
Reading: 70; bar
